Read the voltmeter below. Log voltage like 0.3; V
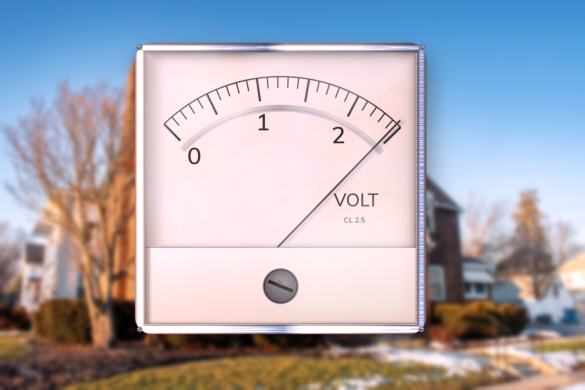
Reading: 2.45; V
